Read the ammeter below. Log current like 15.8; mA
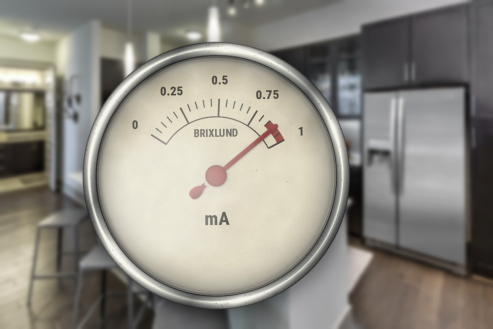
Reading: 0.9; mA
